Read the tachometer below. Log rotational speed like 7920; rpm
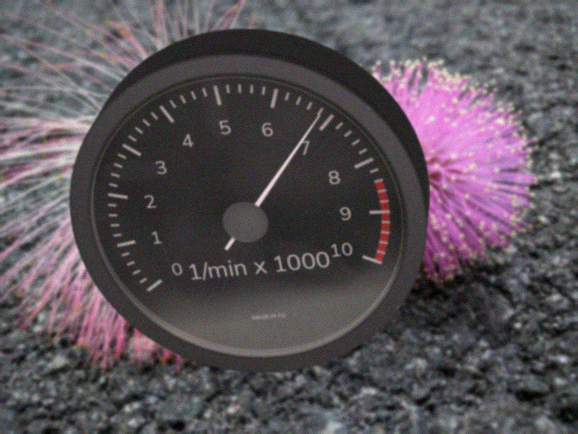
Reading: 6800; rpm
